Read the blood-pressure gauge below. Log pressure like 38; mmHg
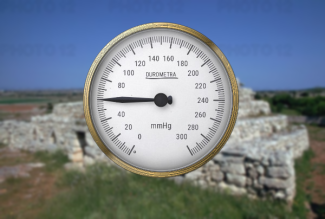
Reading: 60; mmHg
